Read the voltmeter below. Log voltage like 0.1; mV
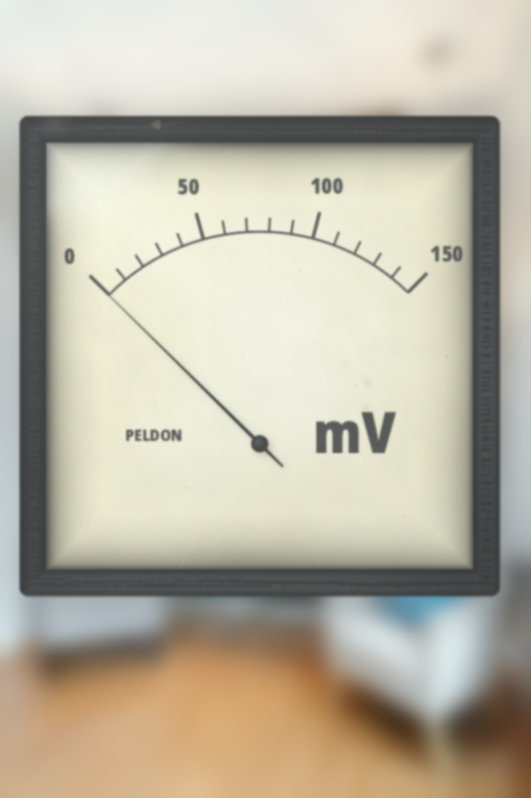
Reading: 0; mV
